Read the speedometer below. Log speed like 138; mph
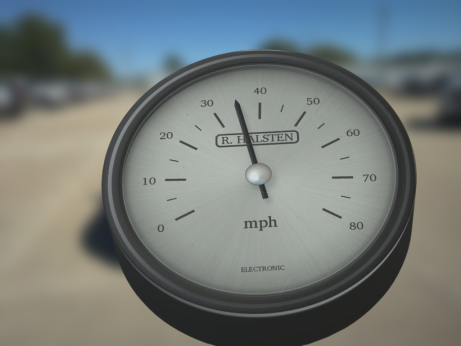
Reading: 35; mph
